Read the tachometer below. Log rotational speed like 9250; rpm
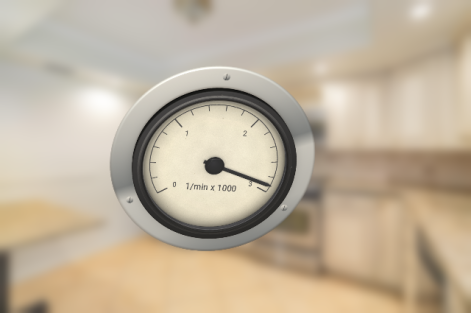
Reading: 2900; rpm
